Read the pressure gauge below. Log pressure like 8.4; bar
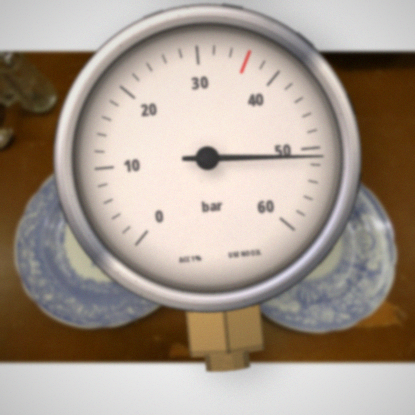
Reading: 51; bar
